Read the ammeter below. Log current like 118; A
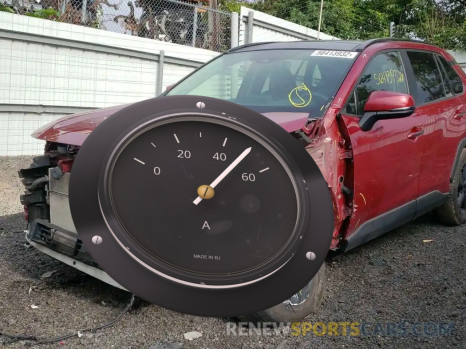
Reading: 50; A
